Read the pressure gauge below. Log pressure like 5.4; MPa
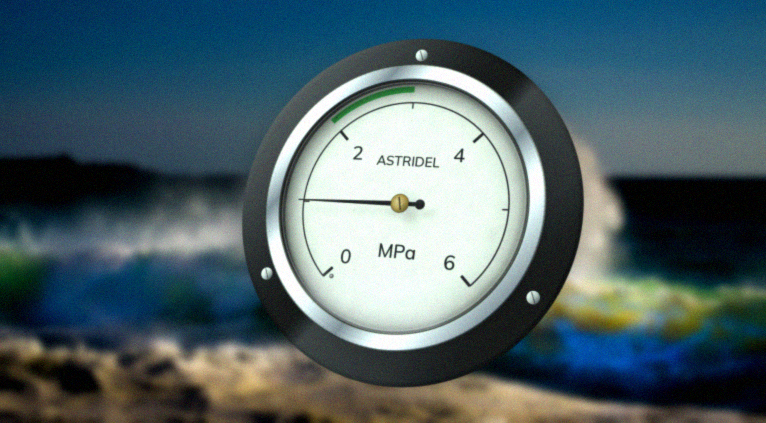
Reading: 1; MPa
